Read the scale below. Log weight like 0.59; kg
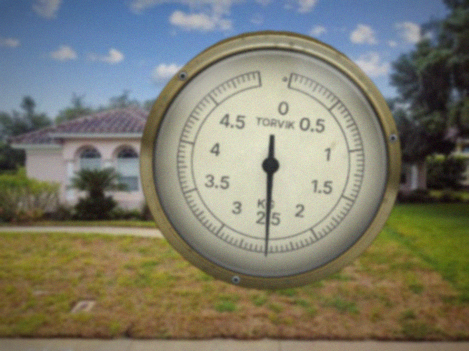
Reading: 2.5; kg
